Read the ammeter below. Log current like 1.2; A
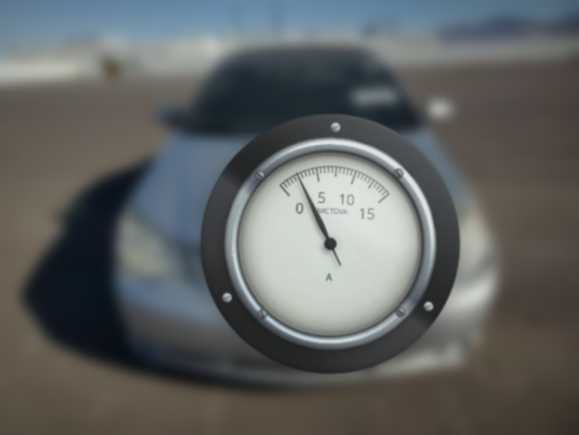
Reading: 2.5; A
